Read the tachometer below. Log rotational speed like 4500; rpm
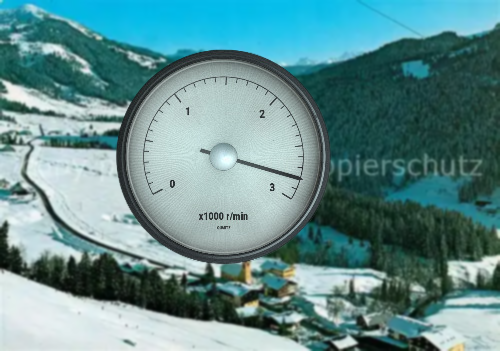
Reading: 2800; rpm
